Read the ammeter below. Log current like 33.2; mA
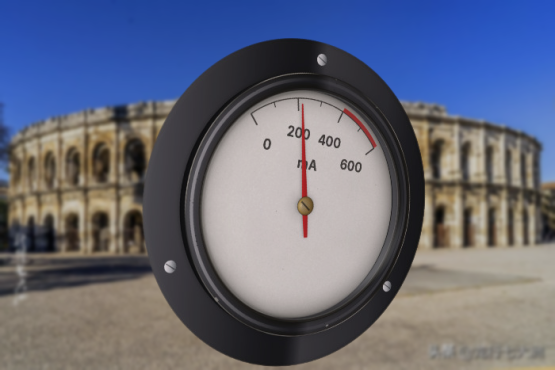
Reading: 200; mA
